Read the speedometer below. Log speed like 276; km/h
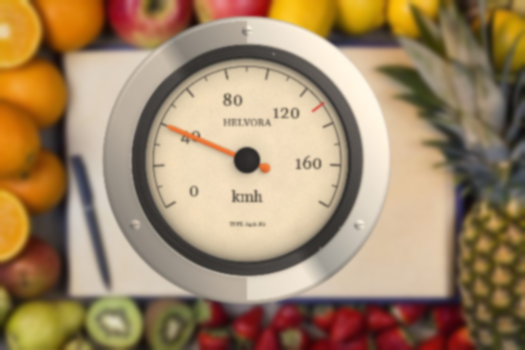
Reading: 40; km/h
